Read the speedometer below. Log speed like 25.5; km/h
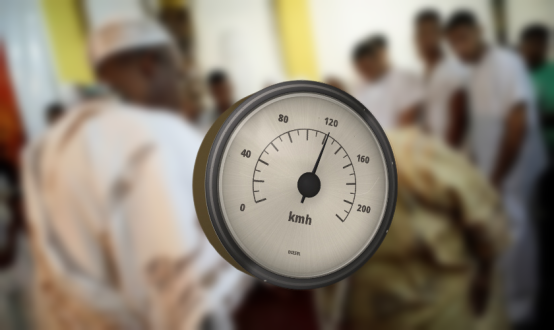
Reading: 120; km/h
